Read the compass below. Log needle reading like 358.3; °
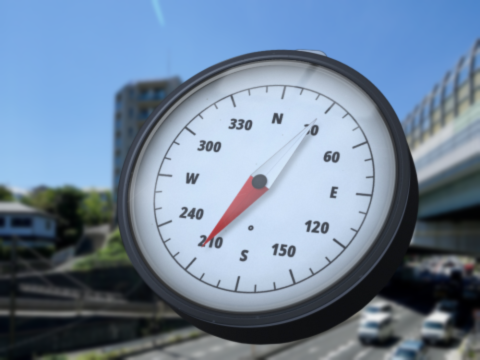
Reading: 210; °
